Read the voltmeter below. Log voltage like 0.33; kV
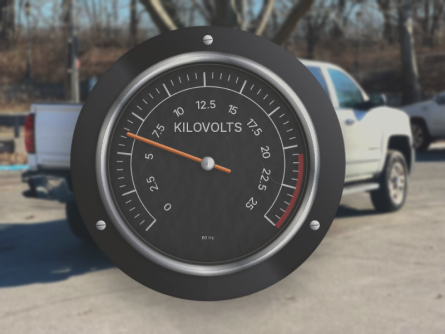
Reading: 6.25; kV
